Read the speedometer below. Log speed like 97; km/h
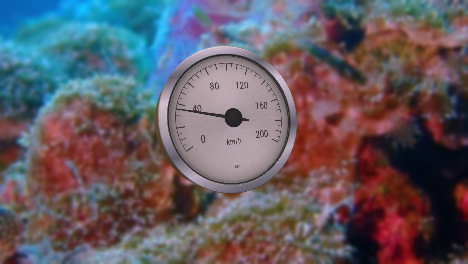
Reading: 35; km/h
